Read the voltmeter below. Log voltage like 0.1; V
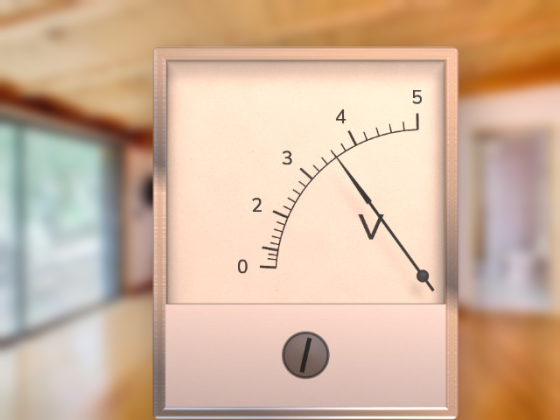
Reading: 3.6; V
